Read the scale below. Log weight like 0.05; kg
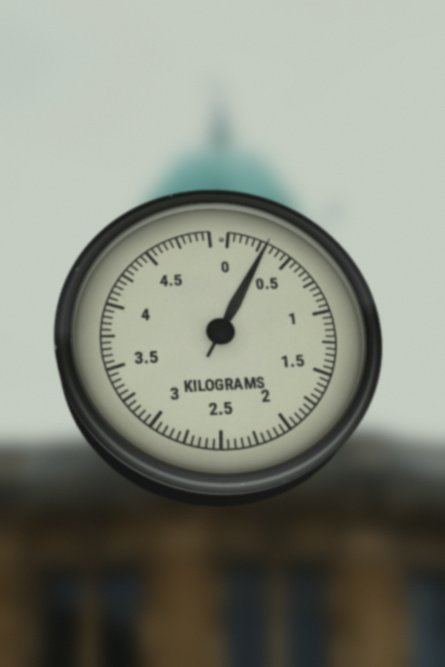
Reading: 0.3; kg
